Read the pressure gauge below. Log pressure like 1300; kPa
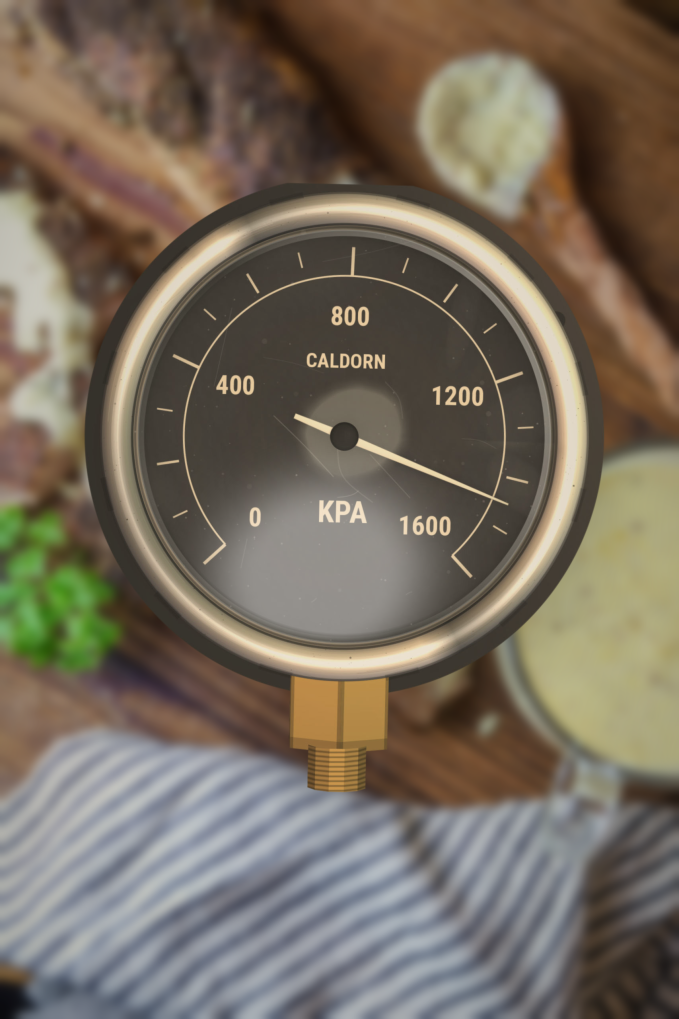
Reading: 1450; kPa
